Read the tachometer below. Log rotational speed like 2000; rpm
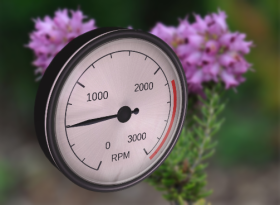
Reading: 600; rpm
